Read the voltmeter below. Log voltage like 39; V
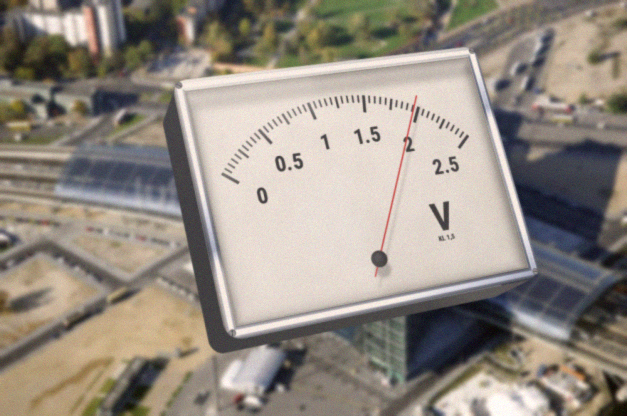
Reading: 1.95; V
